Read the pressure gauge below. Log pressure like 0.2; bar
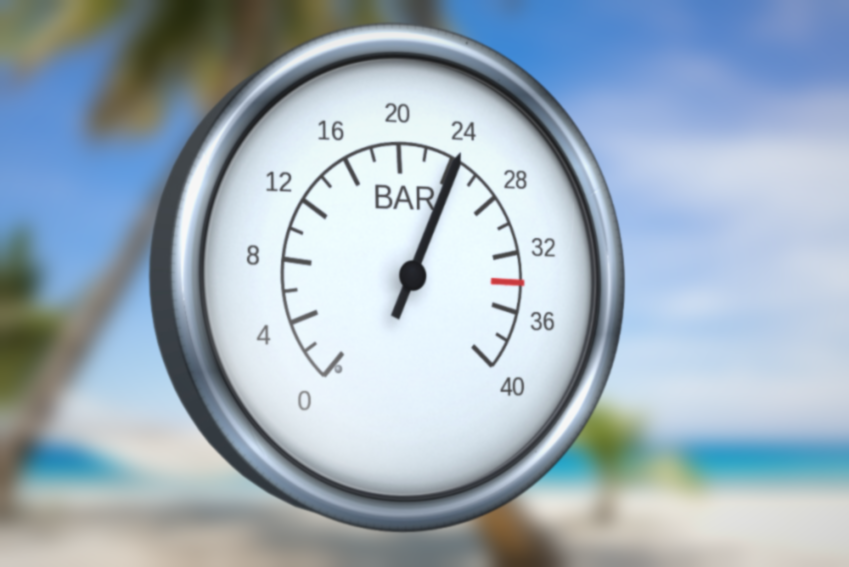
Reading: 24; bar
